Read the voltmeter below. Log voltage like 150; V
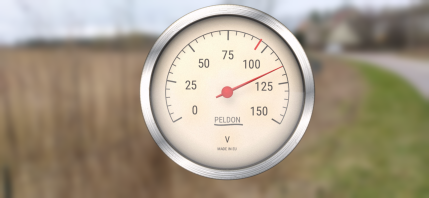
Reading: 115; V
